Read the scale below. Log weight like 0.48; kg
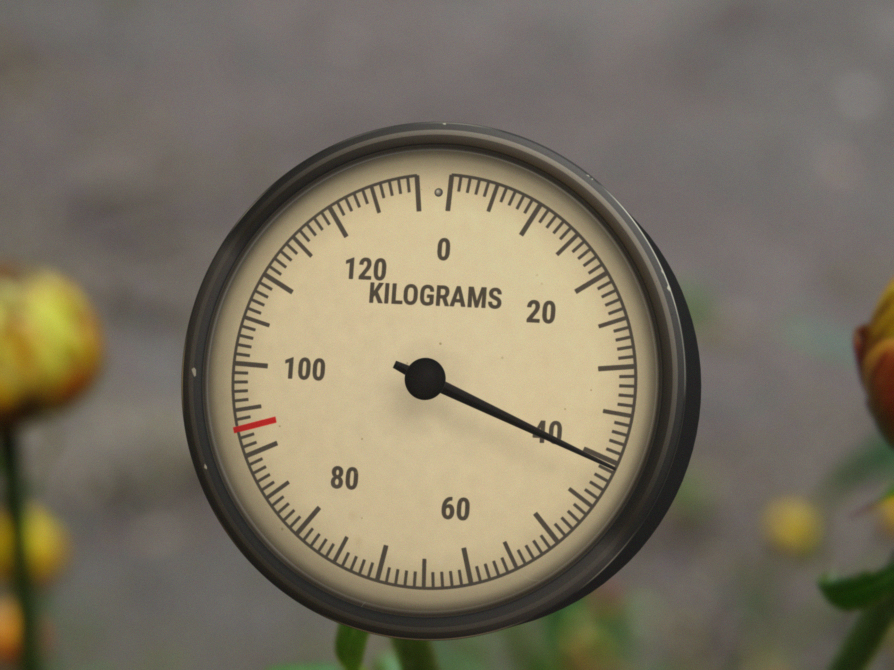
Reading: 40.5; kg
